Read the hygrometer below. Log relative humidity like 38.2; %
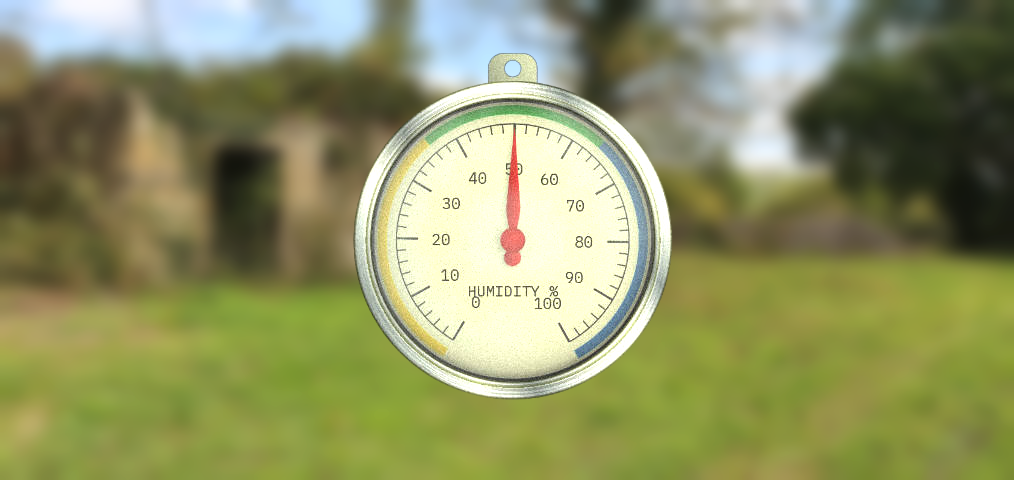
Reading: 50; %
